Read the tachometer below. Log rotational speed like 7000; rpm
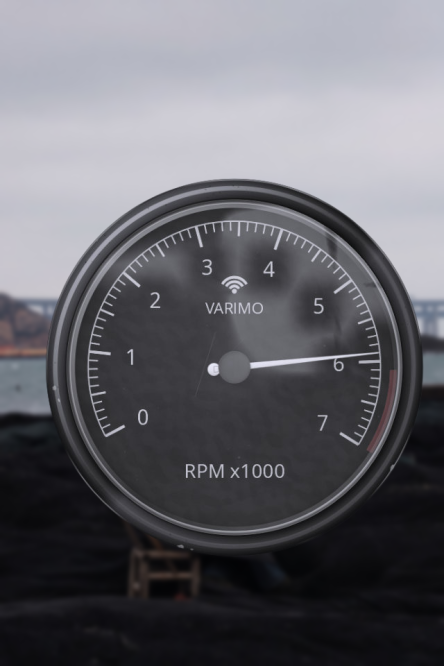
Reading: 5900; rpm
